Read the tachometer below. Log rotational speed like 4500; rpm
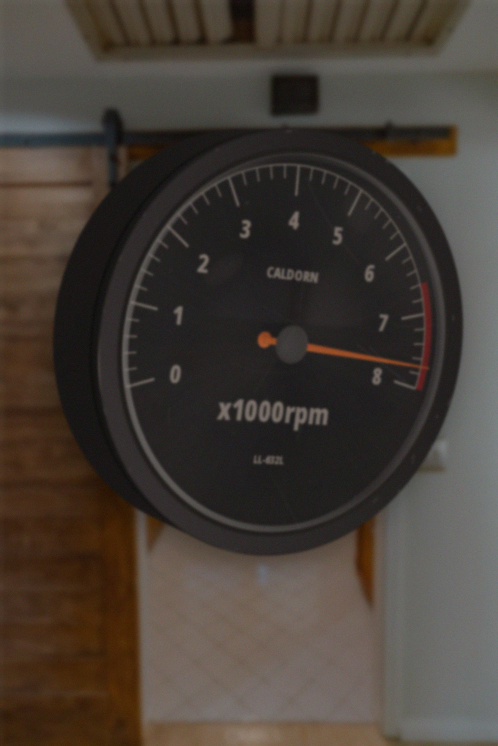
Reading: 7700; rpm
